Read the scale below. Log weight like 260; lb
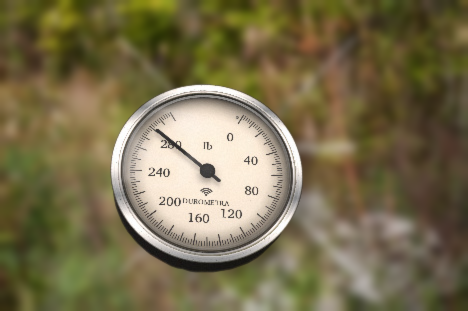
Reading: 280; lb
